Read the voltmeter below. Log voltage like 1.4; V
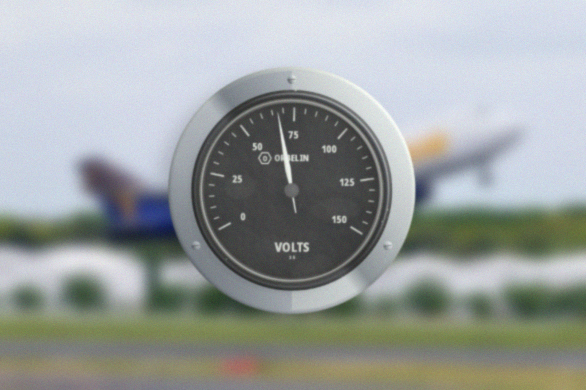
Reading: 67.5; V
